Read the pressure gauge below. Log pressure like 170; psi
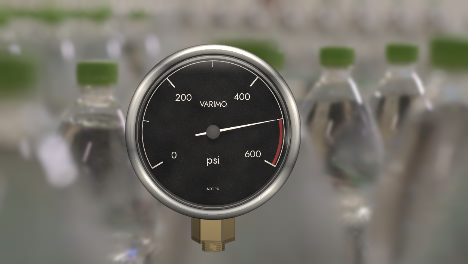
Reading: 500; psi
